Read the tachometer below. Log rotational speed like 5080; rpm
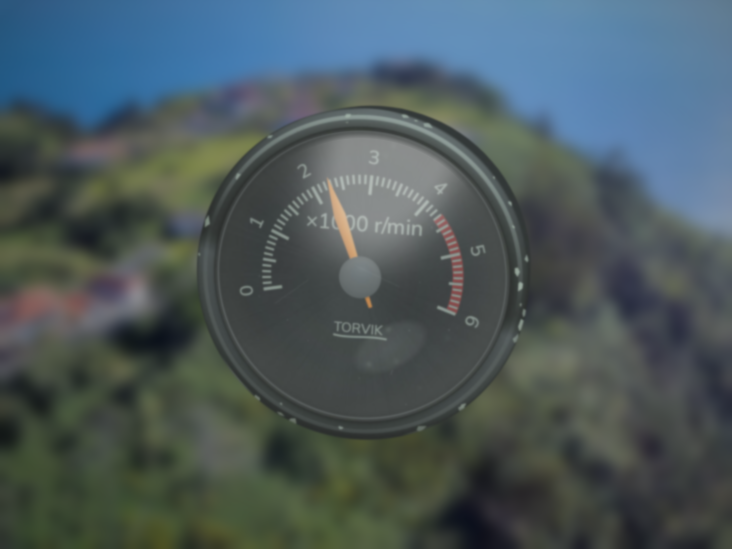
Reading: 2300; rpm
